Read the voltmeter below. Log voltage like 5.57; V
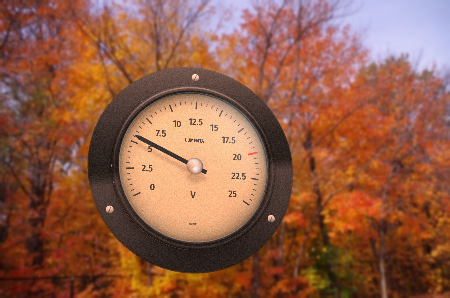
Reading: 5.5; V
